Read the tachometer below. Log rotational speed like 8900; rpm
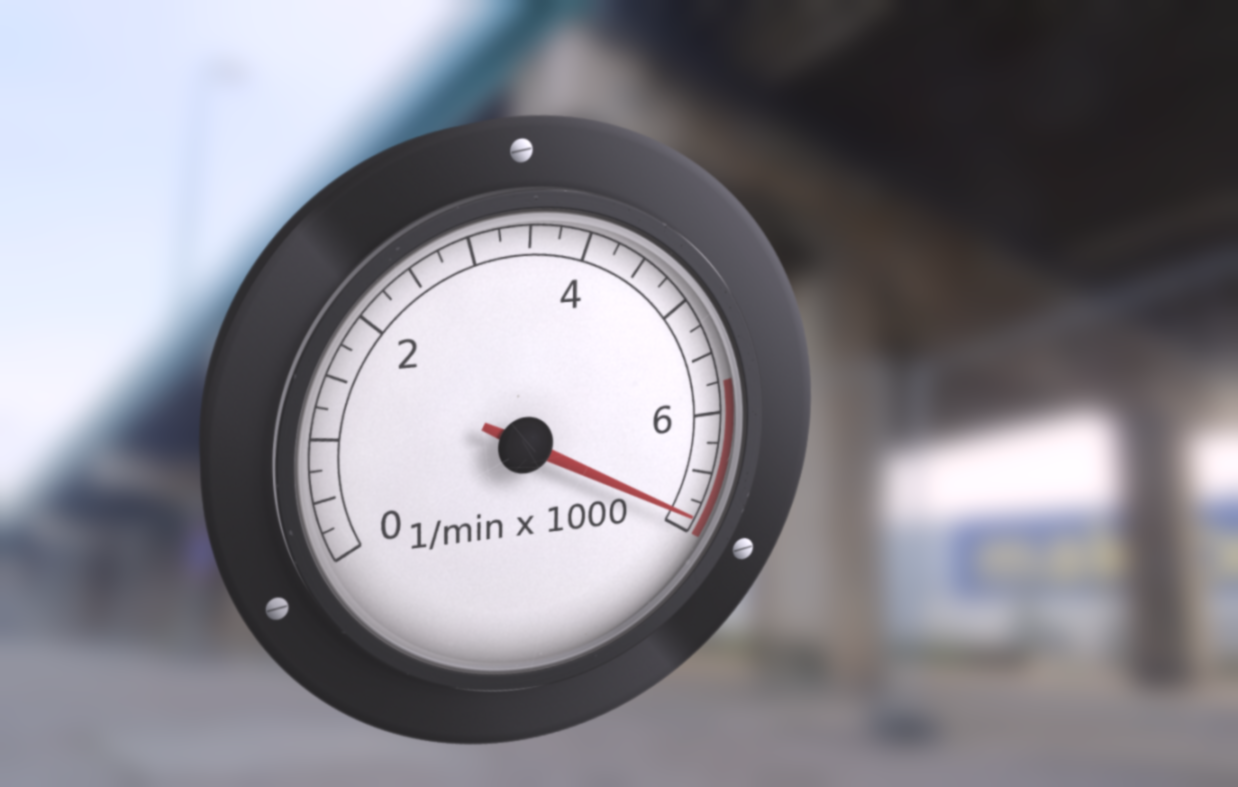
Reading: 6875; rpm
